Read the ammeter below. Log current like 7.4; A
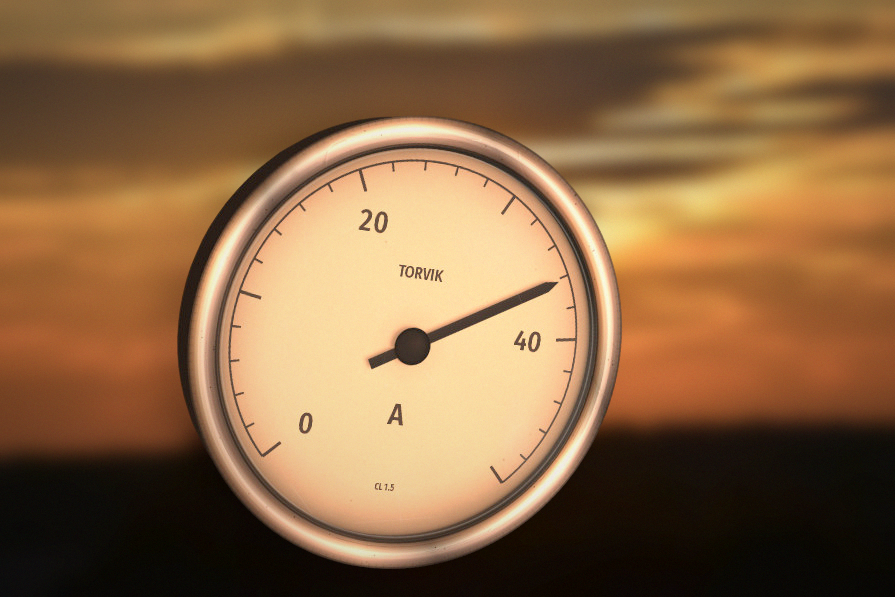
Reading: 36; A
